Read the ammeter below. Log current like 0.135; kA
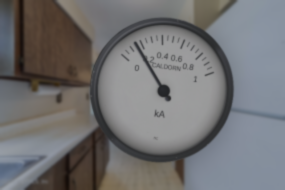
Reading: 0.15; kA
